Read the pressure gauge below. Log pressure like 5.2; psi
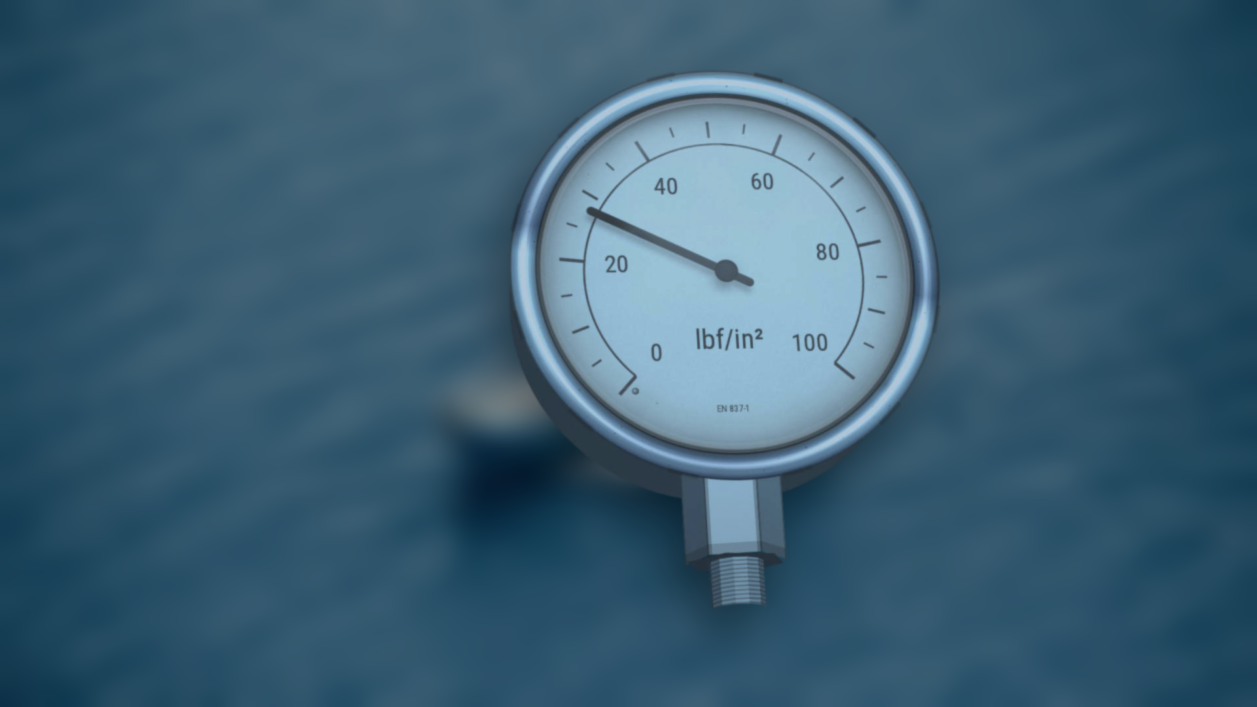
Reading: 27.5; psi
